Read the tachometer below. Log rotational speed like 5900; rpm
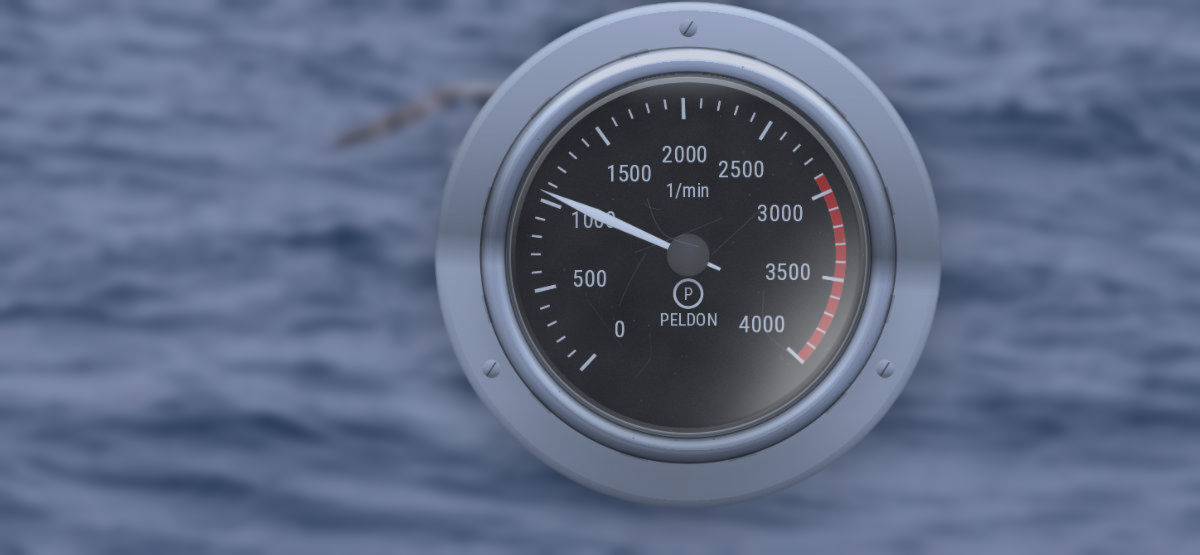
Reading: 1050; rpm
